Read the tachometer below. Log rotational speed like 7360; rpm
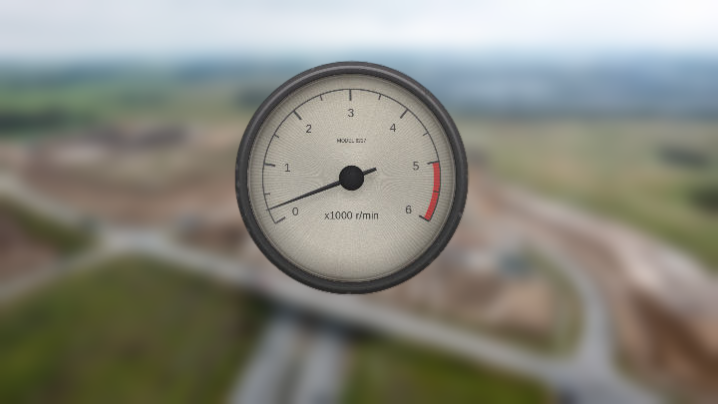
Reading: 250; rpm
